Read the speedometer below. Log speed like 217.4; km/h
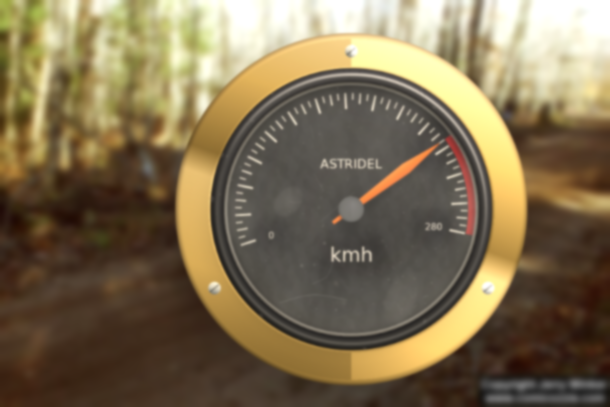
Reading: 215; km/h
